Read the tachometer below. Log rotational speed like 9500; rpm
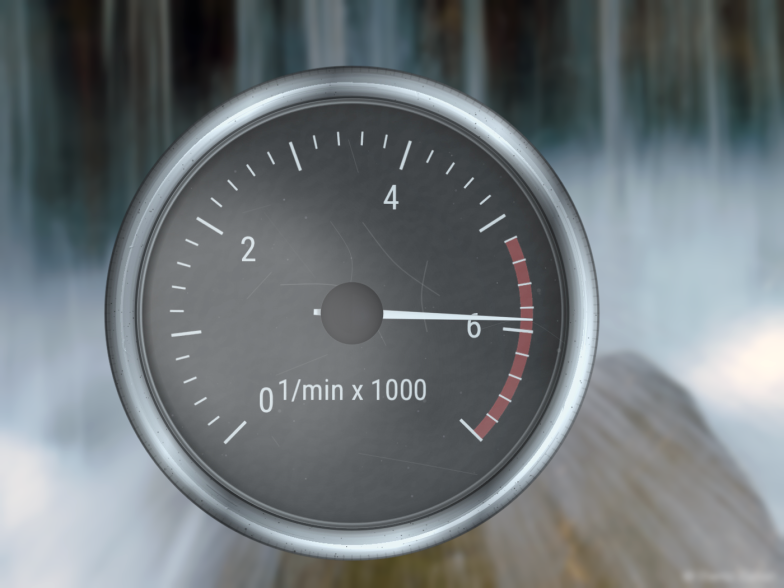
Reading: 5900; rpm
